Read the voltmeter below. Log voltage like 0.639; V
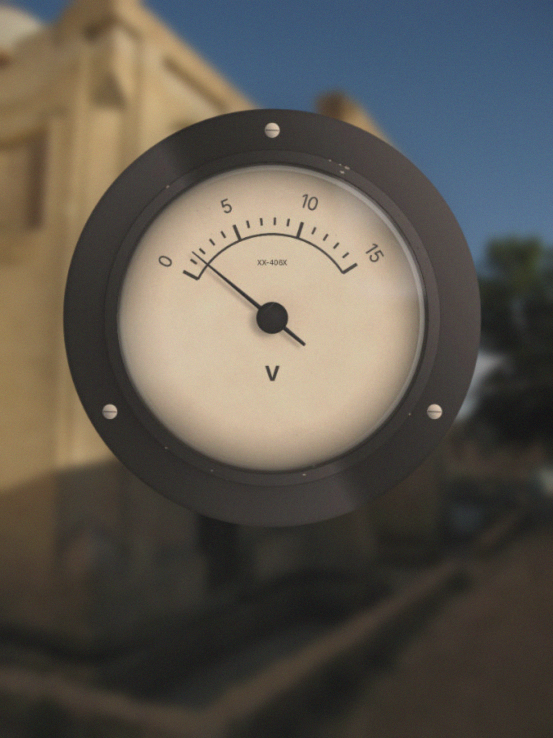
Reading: 1.5; V
